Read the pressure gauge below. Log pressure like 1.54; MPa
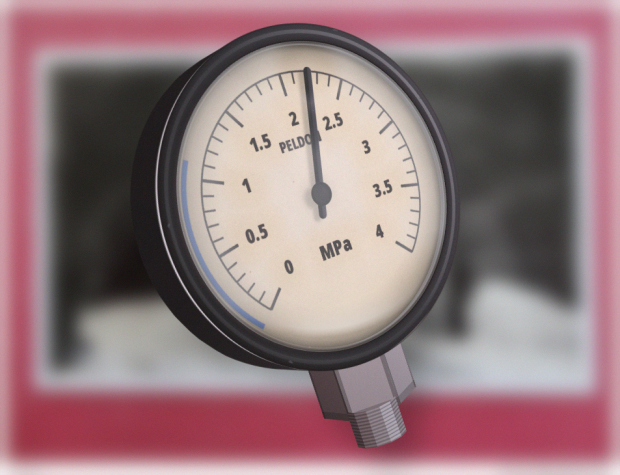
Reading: 2.2; MPa
